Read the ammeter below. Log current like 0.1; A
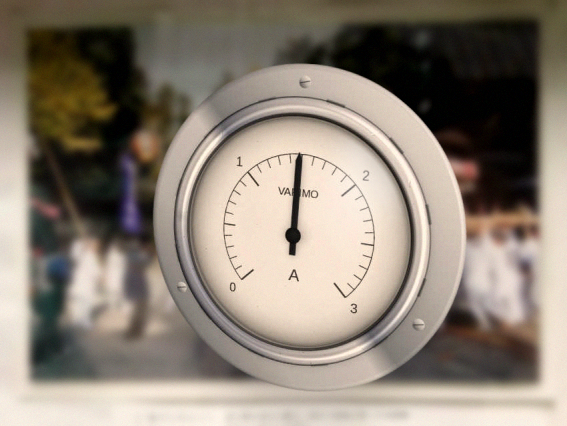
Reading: 1.5; A
